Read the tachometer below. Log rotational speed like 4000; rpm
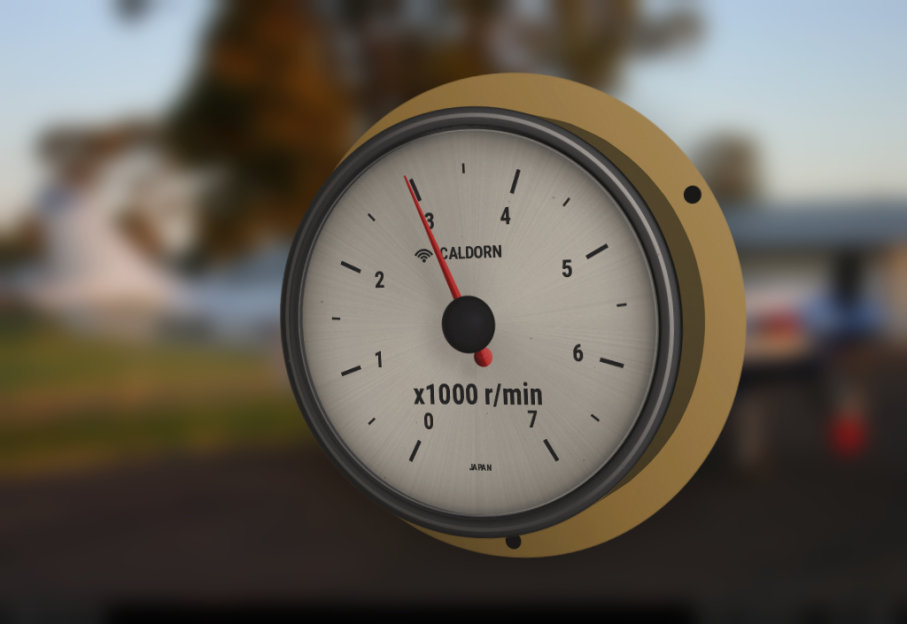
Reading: 3000; rpm
